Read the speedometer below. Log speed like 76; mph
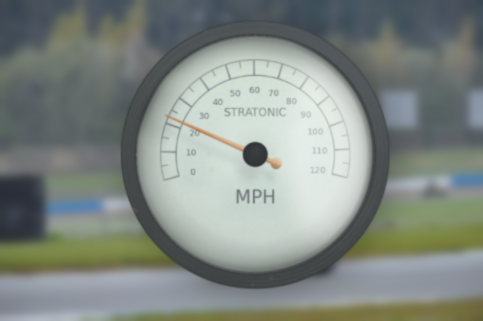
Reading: 22.5; mph
